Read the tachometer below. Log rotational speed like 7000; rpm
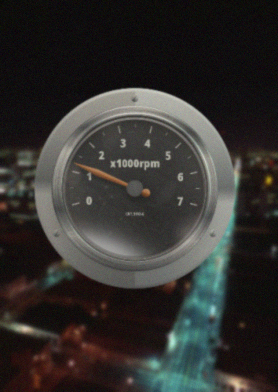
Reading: 1250; rpm
